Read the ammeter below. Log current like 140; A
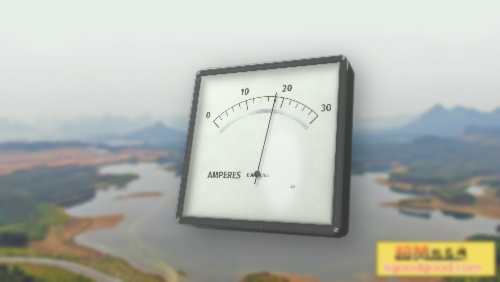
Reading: 18; A
